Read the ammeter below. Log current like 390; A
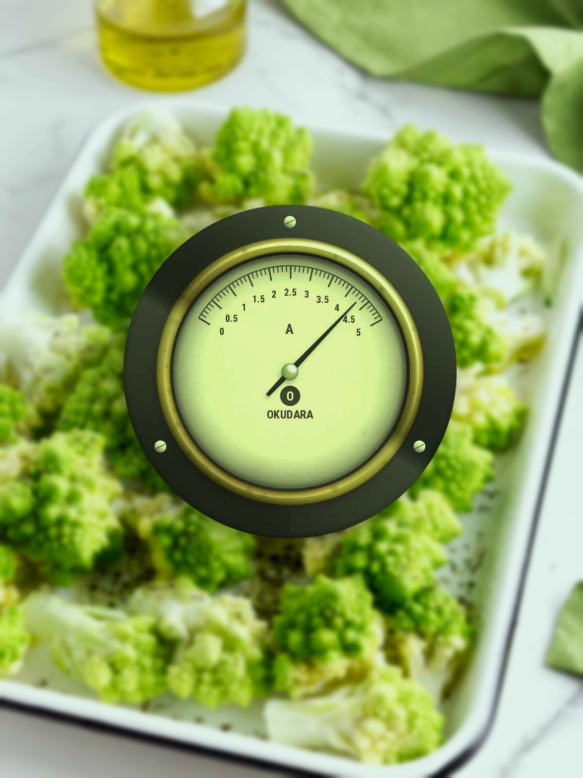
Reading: 4.3; A
